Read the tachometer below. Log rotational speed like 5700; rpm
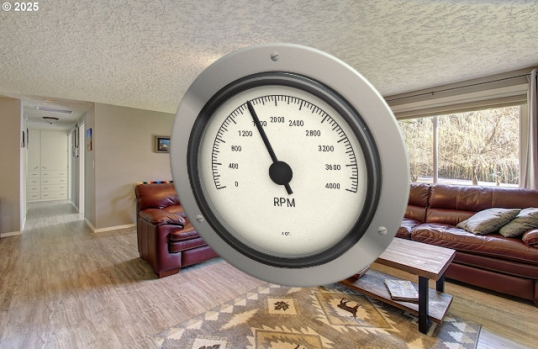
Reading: 1600; rpm
